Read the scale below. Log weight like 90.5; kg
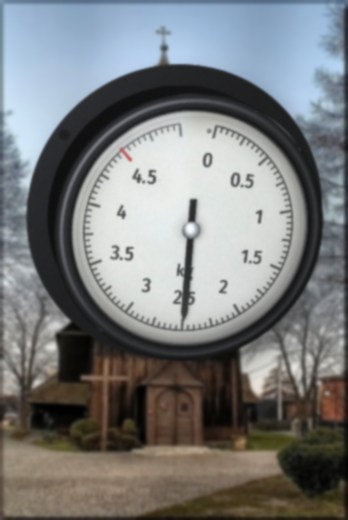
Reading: 2.5; kg
